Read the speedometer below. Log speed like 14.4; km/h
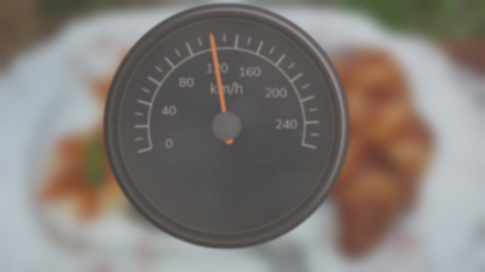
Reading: 120; km/h
